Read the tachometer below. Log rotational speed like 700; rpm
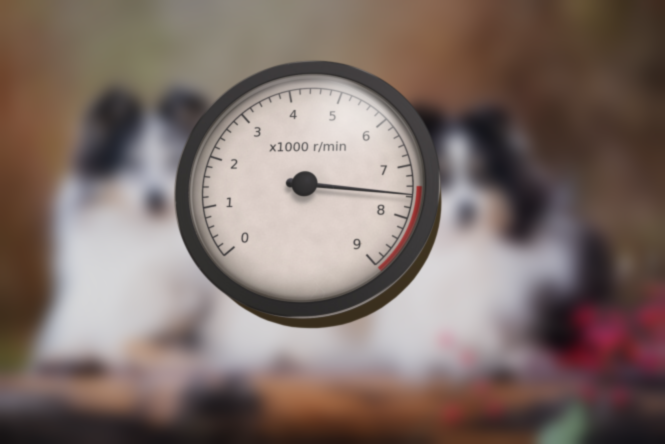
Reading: 7600; rpm
